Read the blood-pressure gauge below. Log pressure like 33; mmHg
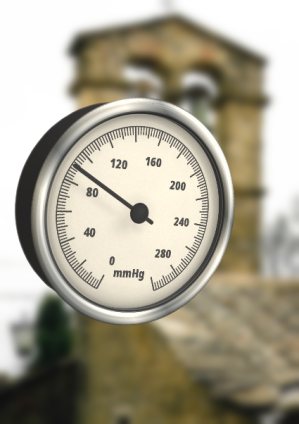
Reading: 90; mmHg
